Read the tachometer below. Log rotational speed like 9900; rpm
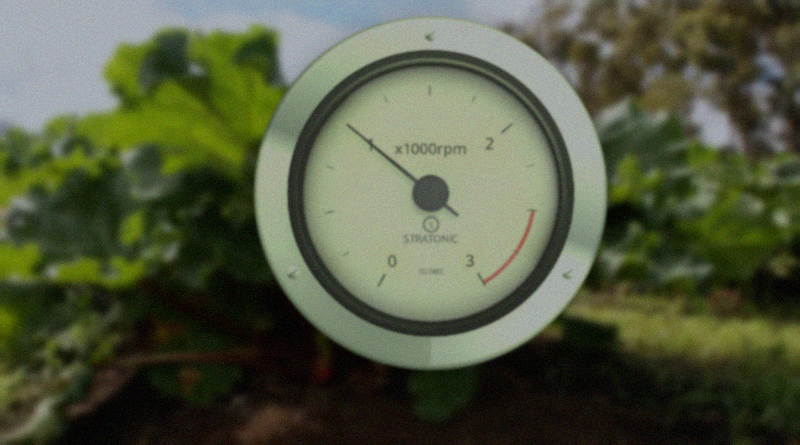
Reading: 1000; rpm
